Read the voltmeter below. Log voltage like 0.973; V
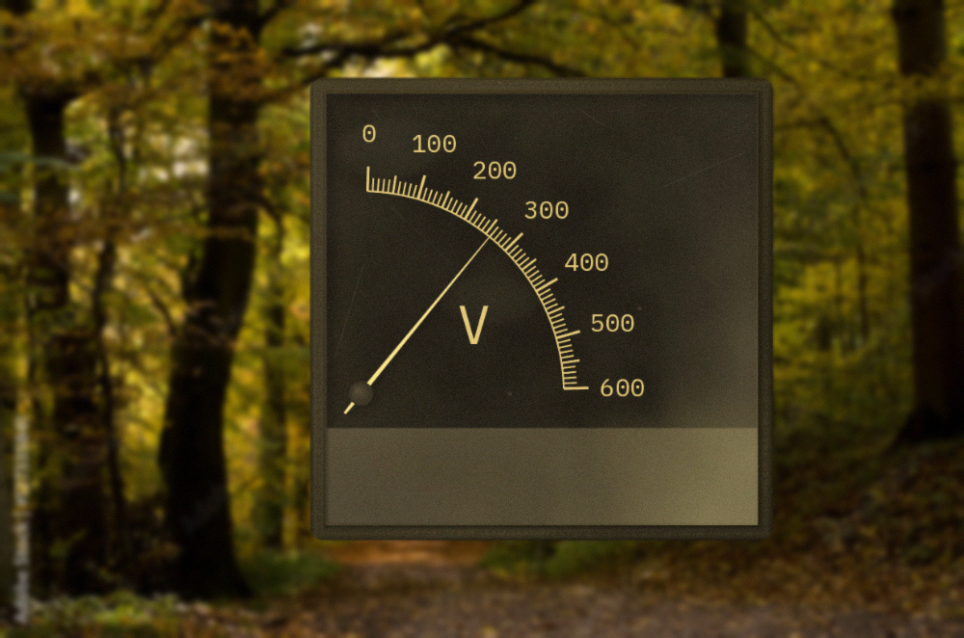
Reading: 260; V
